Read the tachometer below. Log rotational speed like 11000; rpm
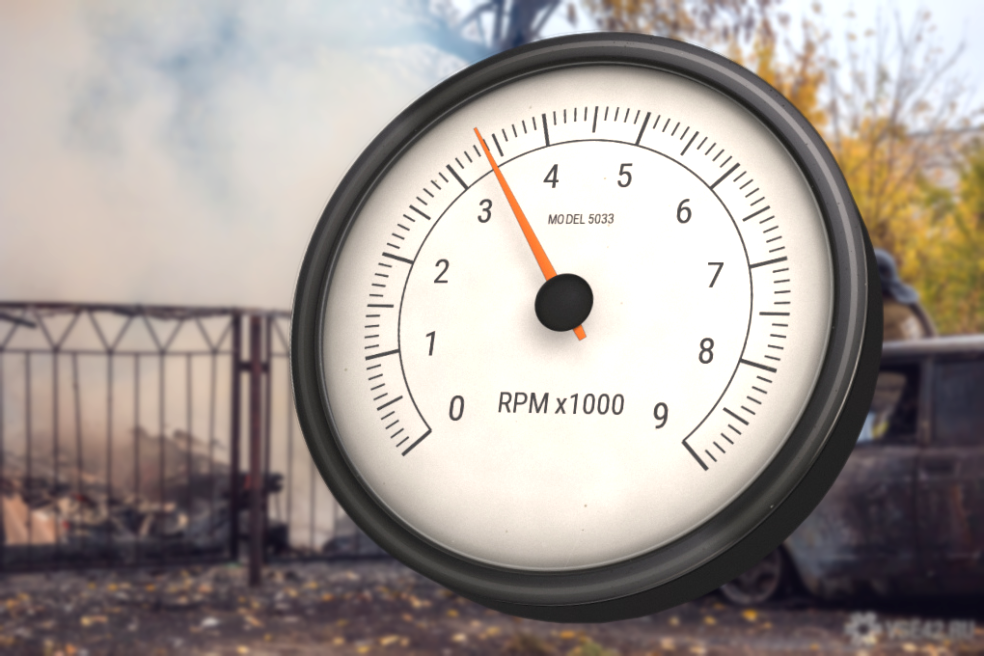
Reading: 3400; rpm
